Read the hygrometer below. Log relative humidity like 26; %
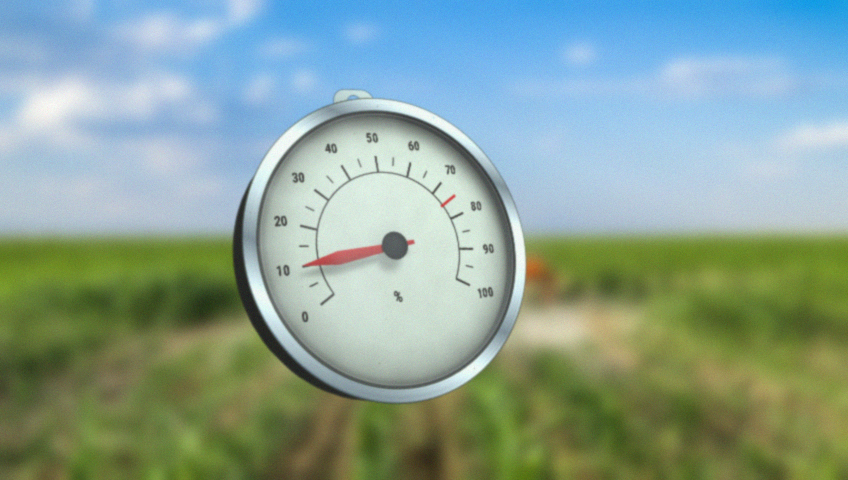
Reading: 10; %
